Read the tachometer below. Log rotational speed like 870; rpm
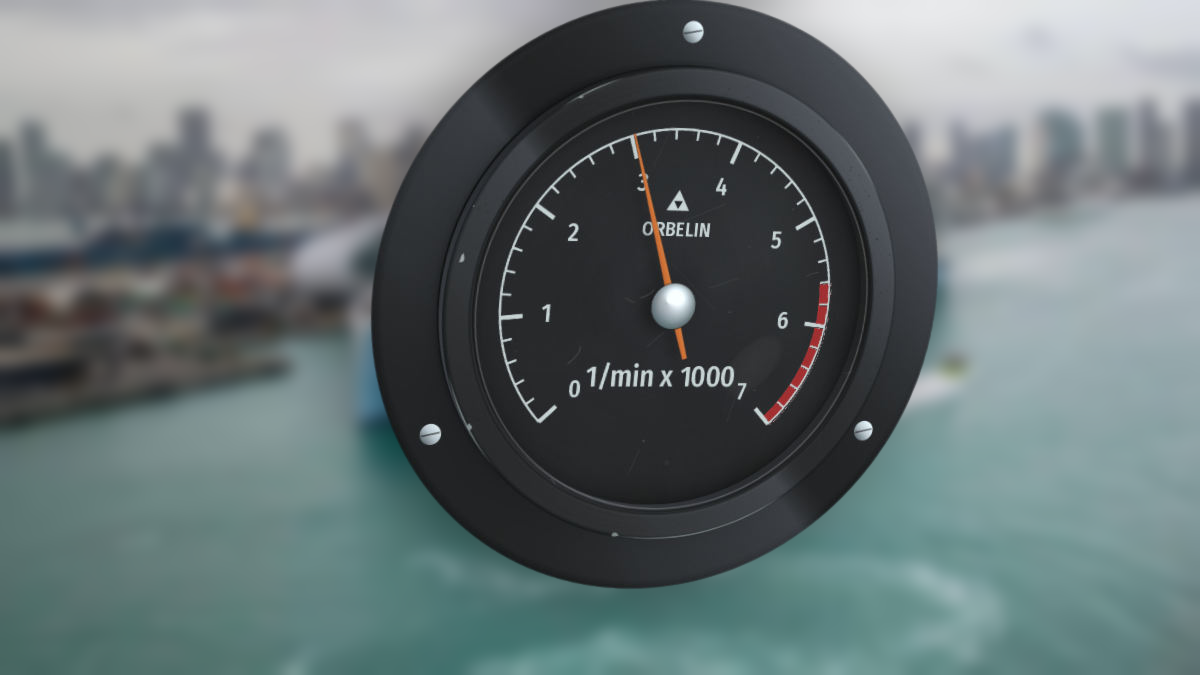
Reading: 3000; rpm
